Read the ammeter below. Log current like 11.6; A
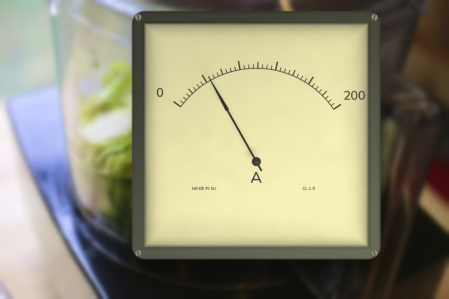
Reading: 45; A
